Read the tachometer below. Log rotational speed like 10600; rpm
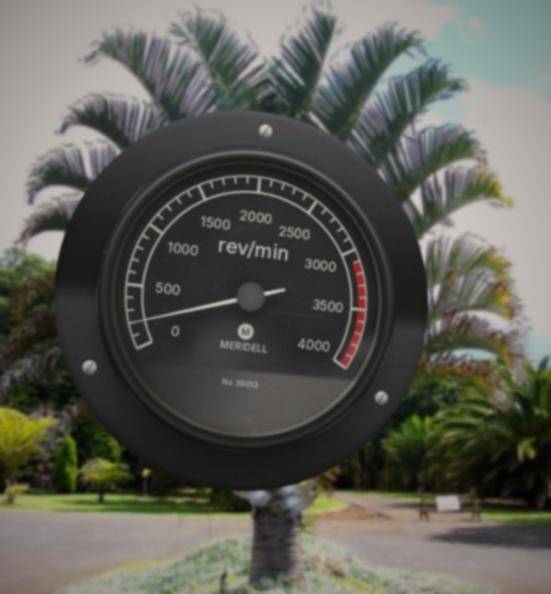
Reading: 200; rpm
